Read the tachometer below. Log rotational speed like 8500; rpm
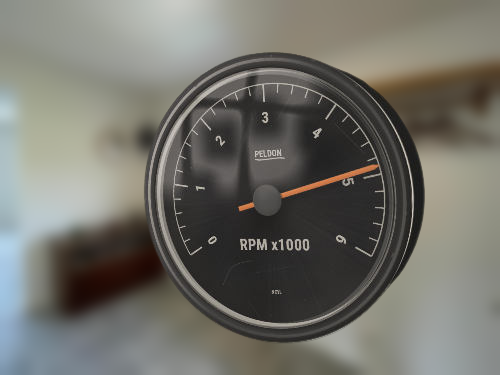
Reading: 4900; rpm
